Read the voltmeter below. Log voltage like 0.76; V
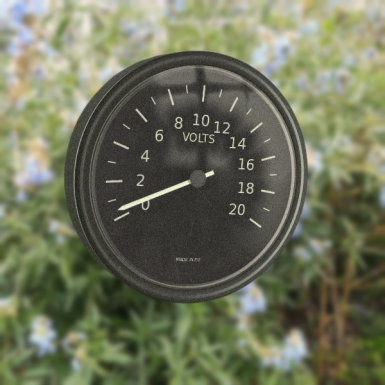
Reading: 0.5; V
